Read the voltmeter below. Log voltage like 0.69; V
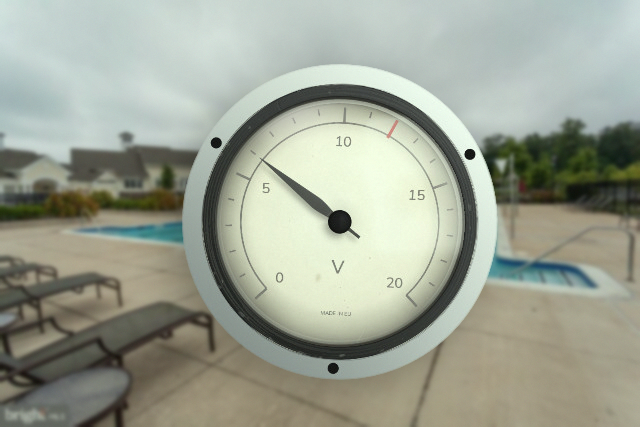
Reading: 6; V
